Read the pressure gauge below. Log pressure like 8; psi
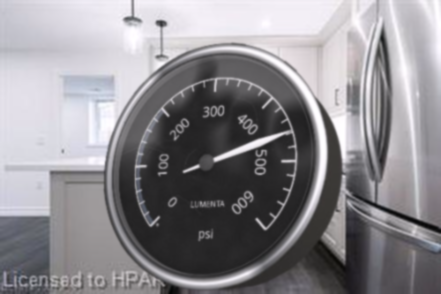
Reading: 460; psi
